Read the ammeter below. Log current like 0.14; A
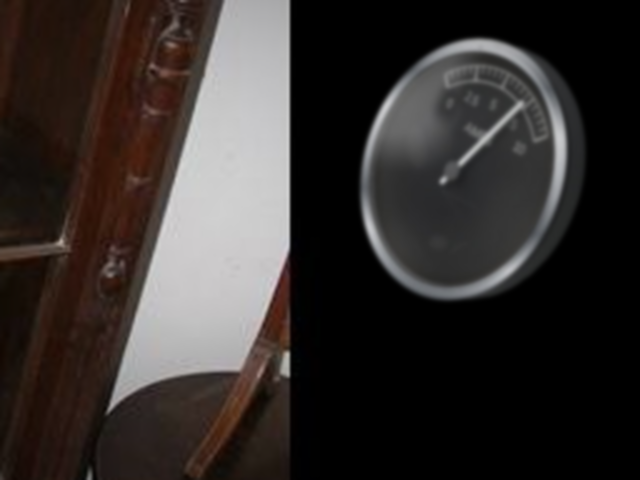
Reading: 7.5; A
